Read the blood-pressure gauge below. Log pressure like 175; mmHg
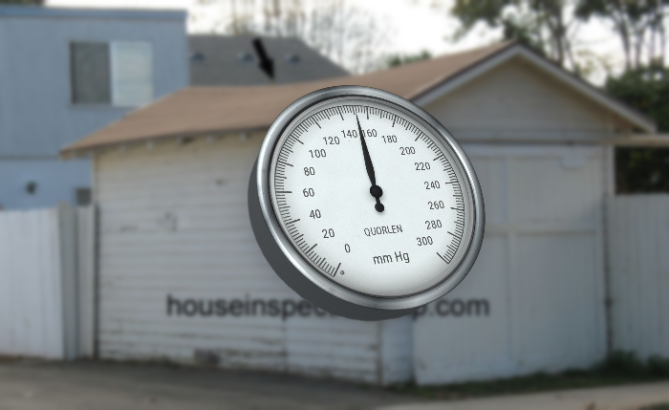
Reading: 150; mmHg
